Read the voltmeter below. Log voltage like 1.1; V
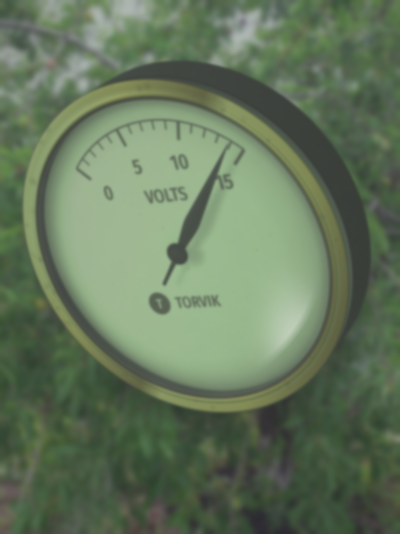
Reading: 14; V
